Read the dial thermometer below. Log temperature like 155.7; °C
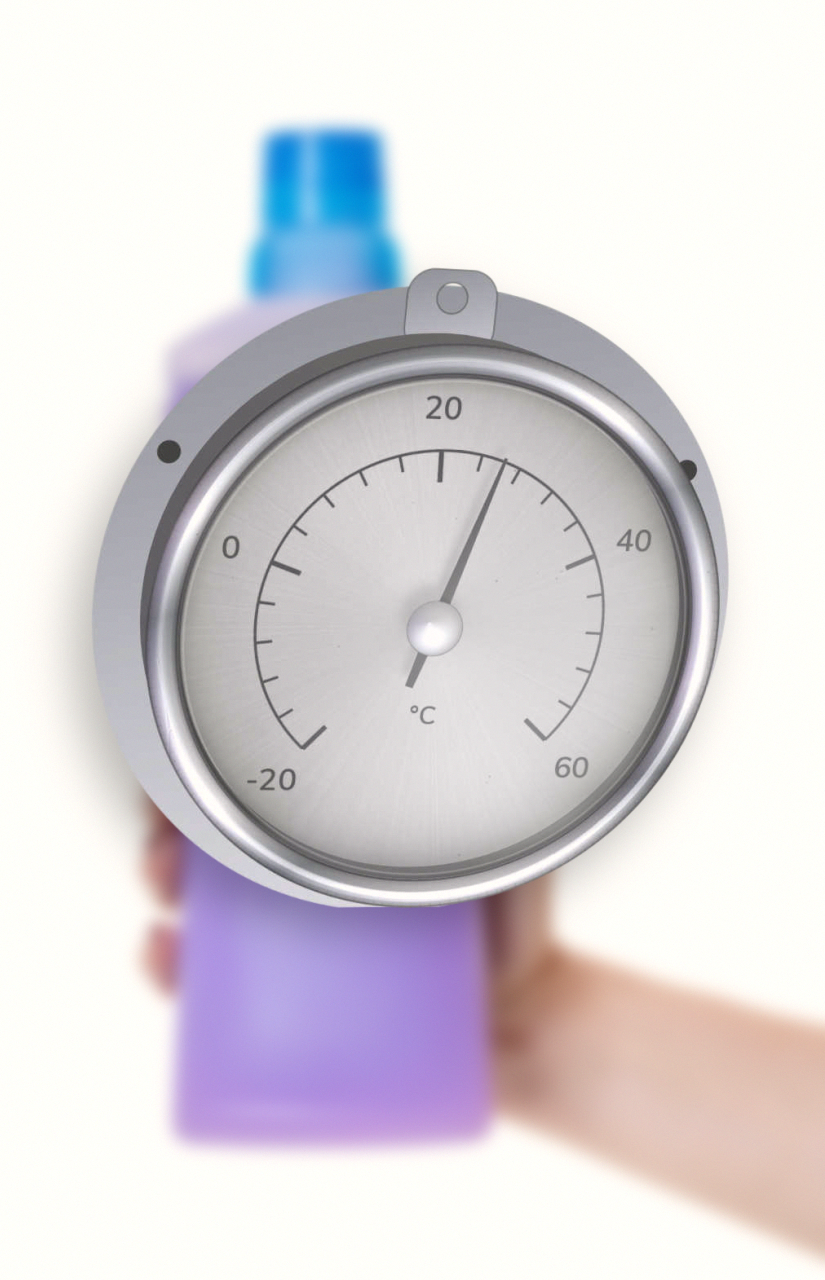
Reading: 26; °C
